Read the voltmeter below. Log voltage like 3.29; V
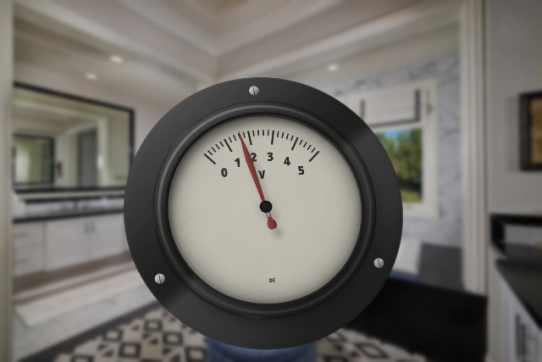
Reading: 1.6; V
